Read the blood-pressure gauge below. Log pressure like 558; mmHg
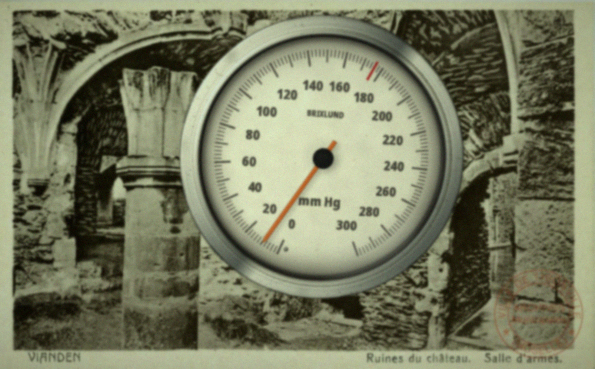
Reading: 10; mmHg
